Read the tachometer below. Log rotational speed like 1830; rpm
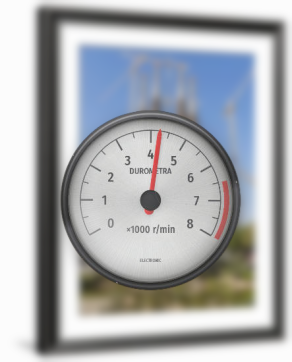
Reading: 4250; rpm
